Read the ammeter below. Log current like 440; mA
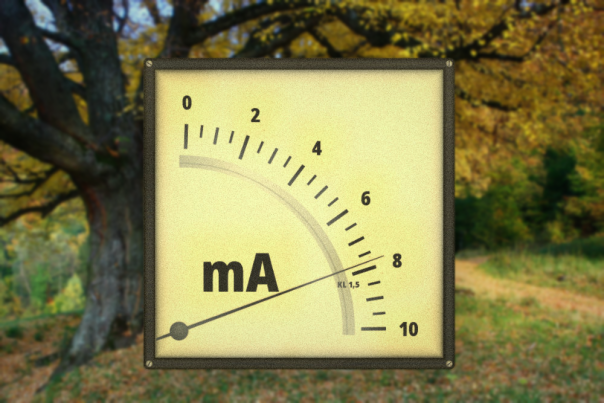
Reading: 7.75; mA
